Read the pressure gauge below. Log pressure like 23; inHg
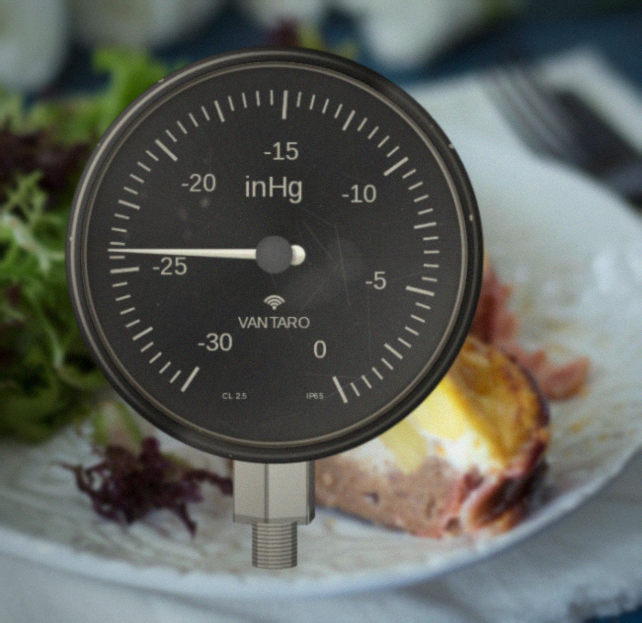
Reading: -24.25; inHg
